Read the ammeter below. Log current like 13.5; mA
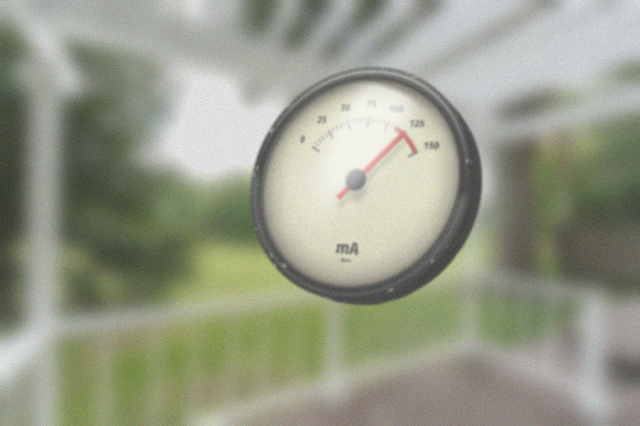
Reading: 125; mA
